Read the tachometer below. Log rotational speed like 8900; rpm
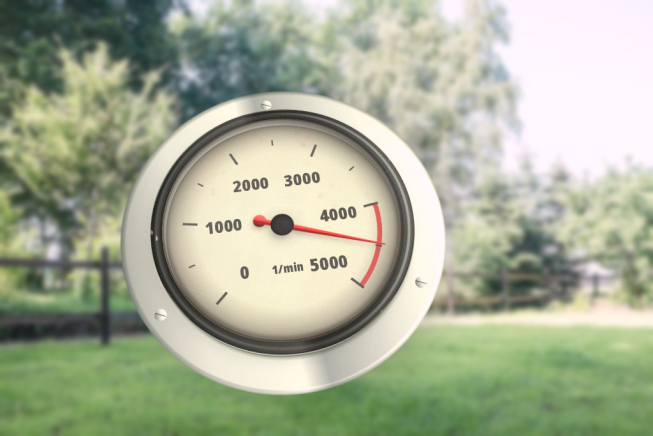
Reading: 4500; rpm
